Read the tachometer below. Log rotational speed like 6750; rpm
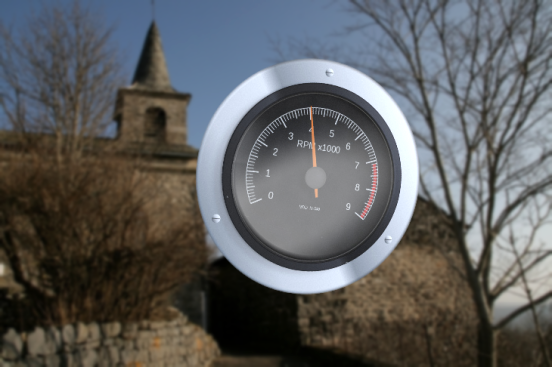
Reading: 4000; rpm
